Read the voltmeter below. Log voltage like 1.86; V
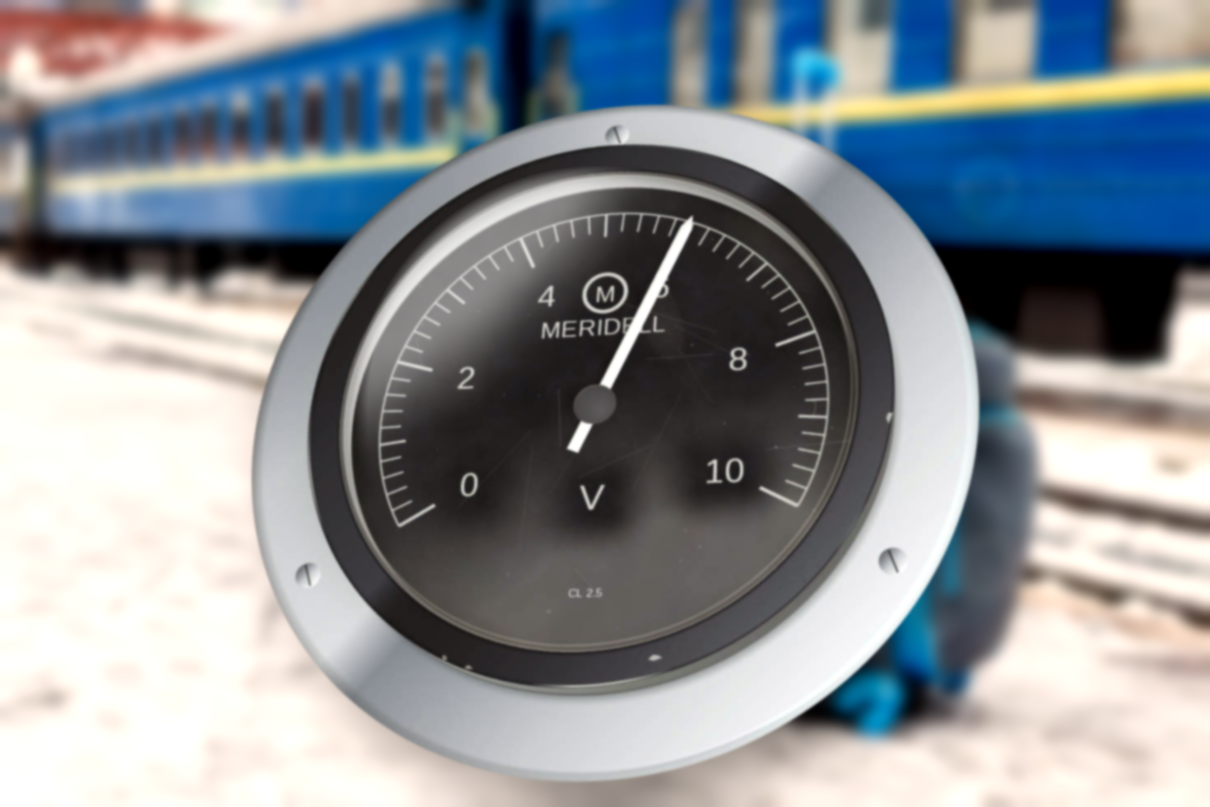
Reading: 6; V
